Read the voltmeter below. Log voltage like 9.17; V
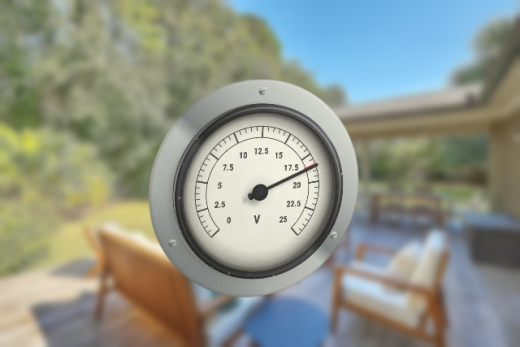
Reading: 18.5; V
